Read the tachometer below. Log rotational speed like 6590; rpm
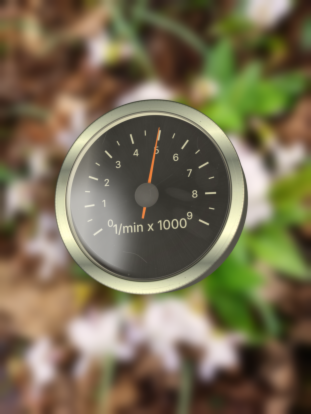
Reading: 5000; rpm
